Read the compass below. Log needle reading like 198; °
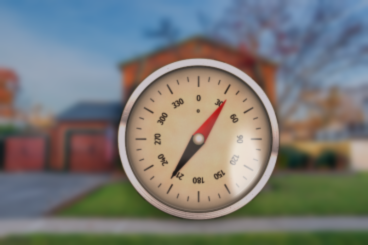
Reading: 35; °
